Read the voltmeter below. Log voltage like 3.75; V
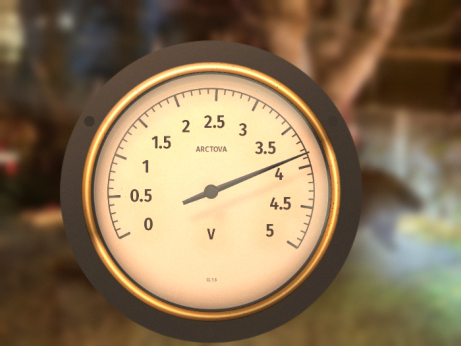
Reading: 3.85; V
